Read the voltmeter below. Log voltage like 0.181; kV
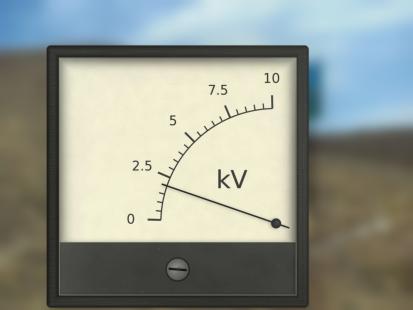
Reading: 2; kV
